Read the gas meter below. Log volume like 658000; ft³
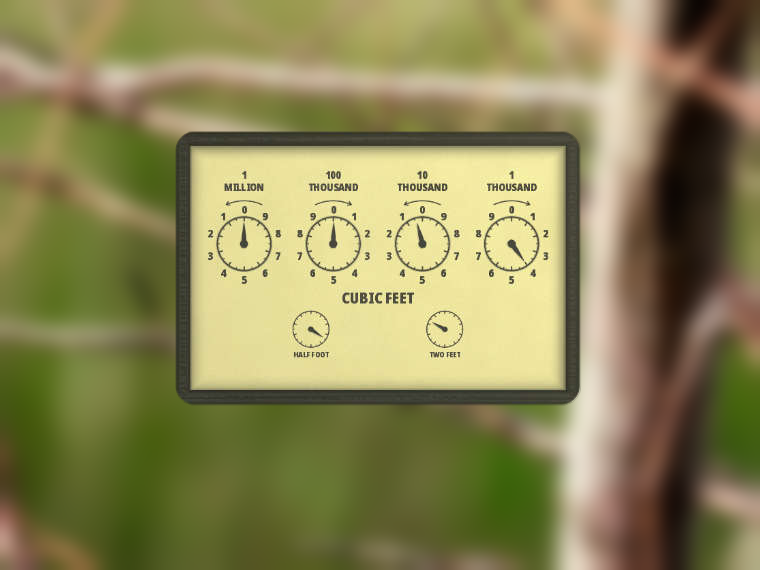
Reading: 400; ft³
